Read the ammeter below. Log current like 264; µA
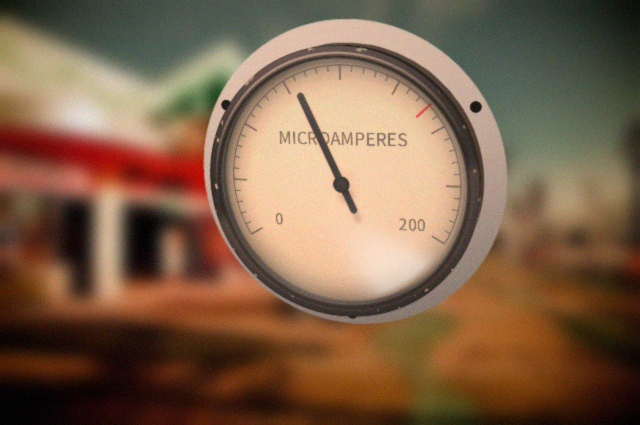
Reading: 80; µA
